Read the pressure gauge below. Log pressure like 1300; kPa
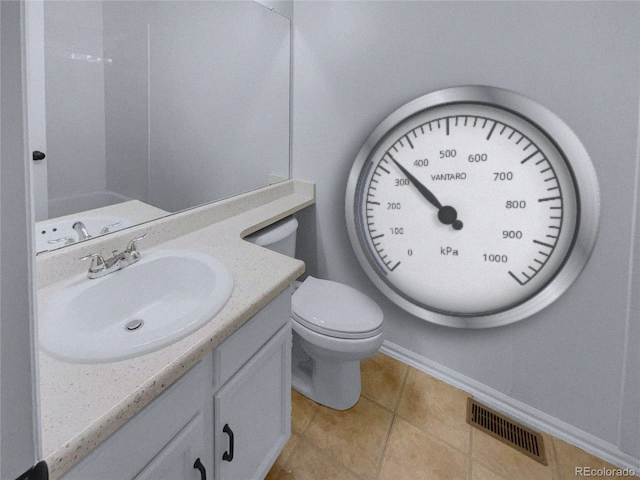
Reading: 340; kPa
